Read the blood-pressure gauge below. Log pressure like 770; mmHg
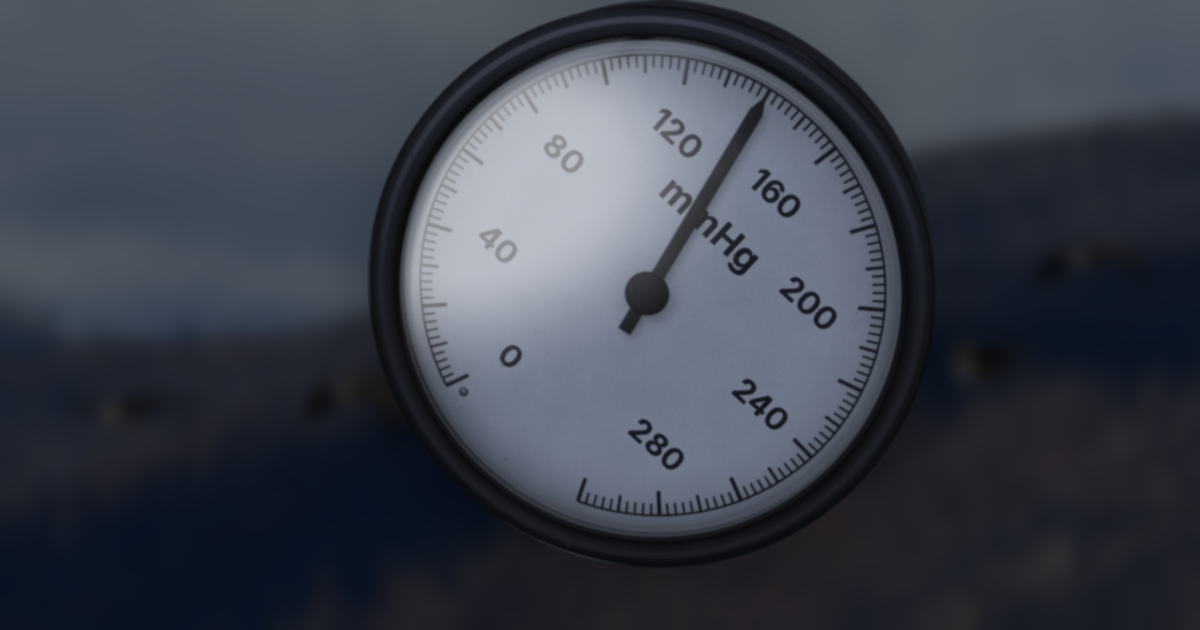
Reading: 140; mmHg
